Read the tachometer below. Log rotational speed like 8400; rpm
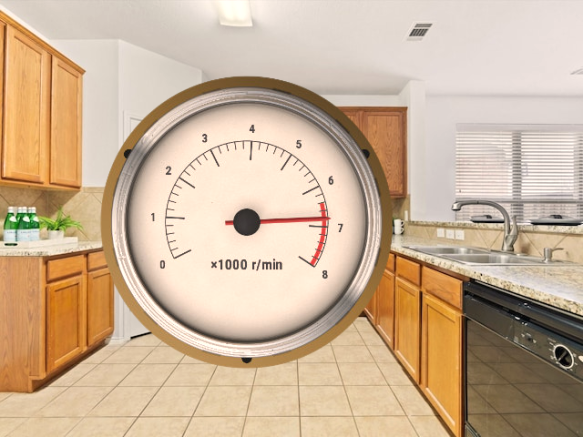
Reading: 6800; rpm
